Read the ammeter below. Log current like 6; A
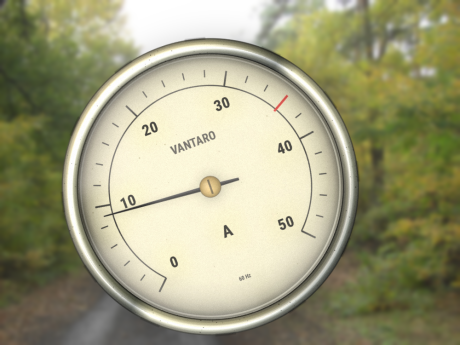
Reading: 9; A
